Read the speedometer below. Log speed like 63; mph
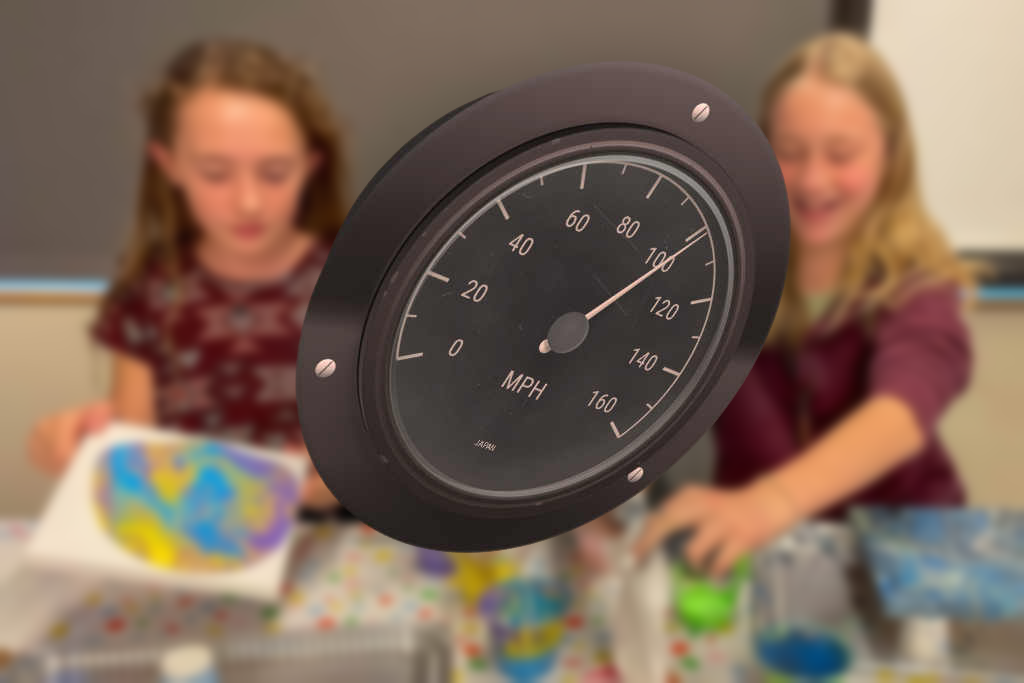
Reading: 100; mph
